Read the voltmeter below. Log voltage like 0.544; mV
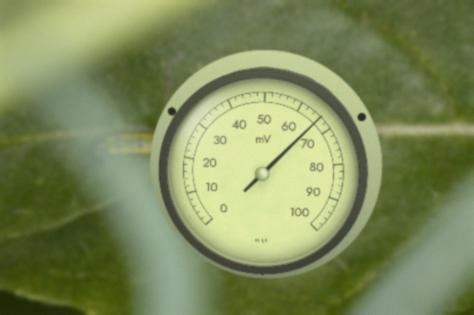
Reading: 66; mV
